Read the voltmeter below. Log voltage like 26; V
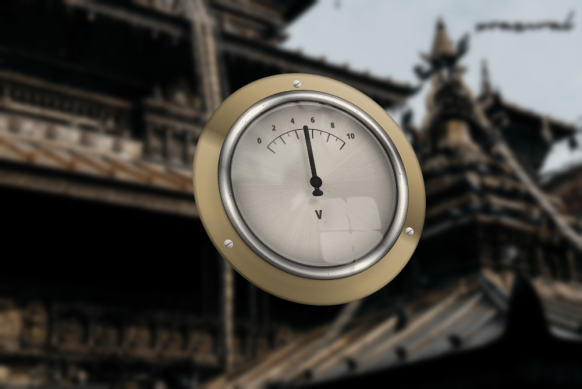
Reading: 5; V
